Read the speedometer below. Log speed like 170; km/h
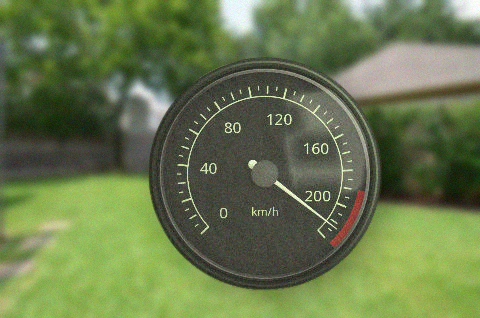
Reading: 212.5; km/h
